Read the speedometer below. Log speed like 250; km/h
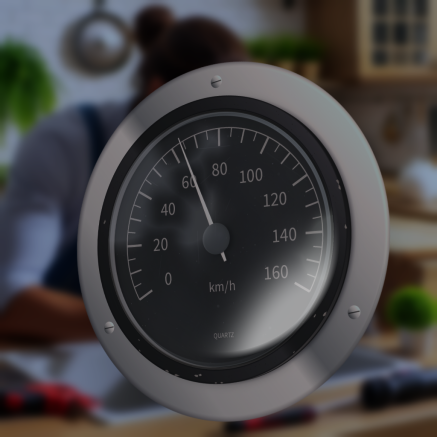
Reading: 65; km/h
